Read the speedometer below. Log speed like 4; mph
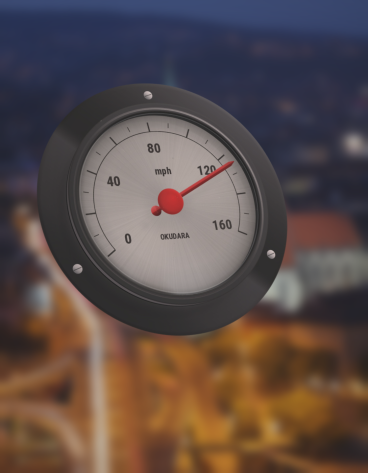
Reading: 125; mph
